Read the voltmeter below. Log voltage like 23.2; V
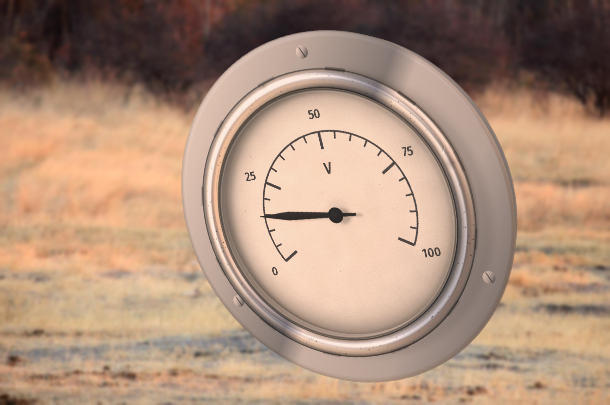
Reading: 15; V
